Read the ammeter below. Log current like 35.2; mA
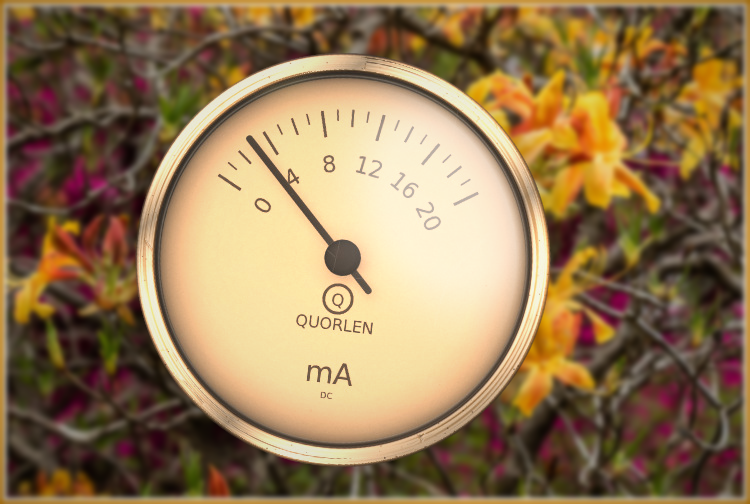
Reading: 3; mA
